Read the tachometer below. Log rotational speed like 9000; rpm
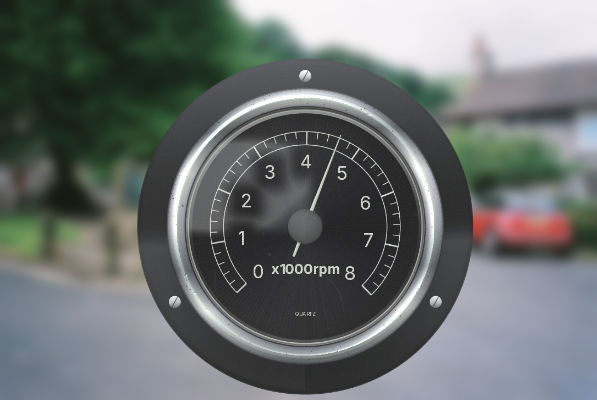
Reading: 4600; rpm
